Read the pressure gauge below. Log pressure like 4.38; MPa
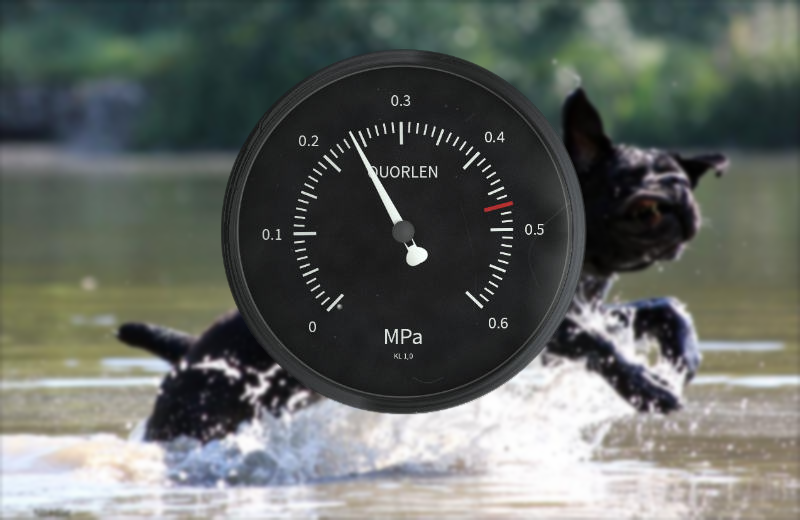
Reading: 0.24; MPa
